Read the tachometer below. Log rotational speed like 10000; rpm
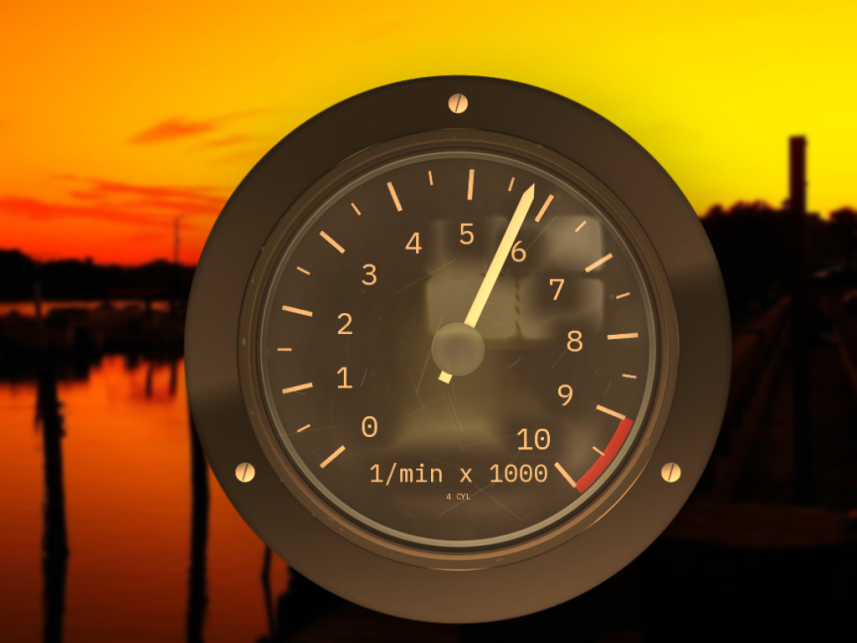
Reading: 5750; rpm
